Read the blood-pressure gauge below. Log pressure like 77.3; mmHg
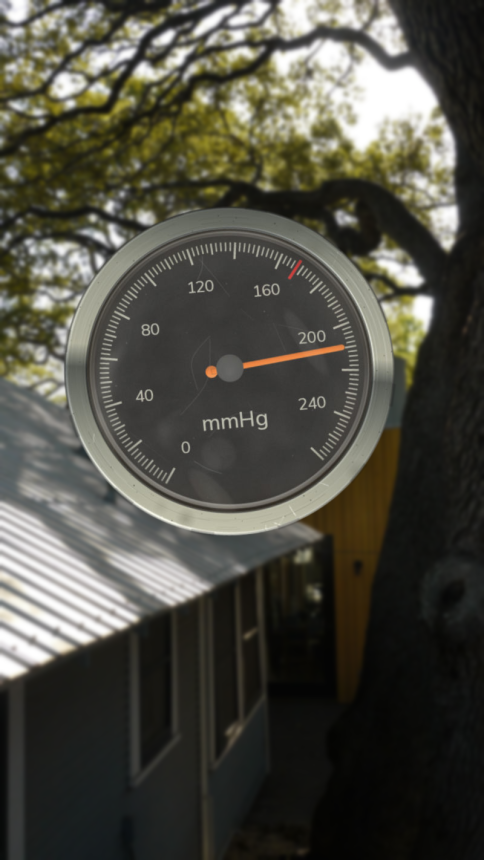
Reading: 210; mmHg
